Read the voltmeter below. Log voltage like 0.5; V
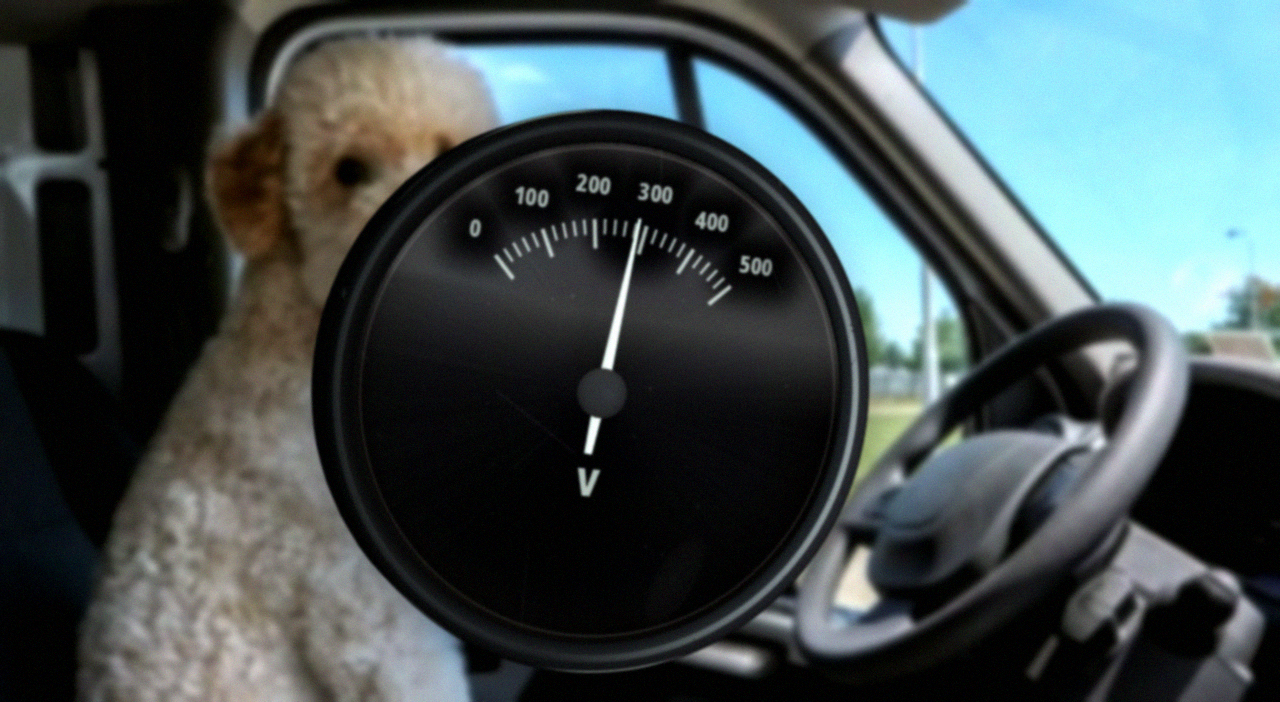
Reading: 280; V
